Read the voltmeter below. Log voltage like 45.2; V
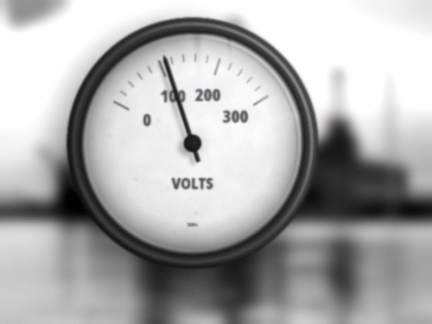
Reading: 110; V
